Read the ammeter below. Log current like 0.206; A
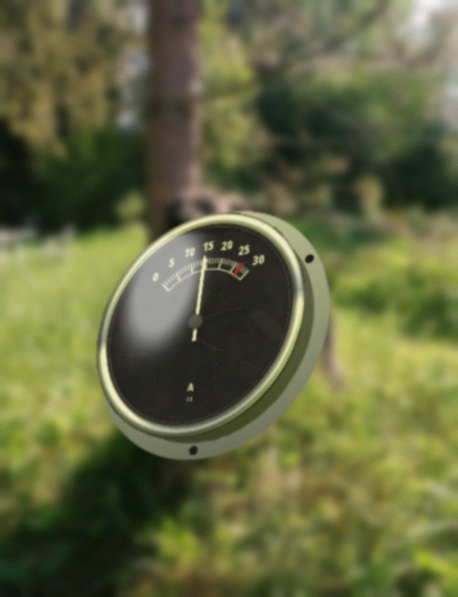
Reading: 15; A
